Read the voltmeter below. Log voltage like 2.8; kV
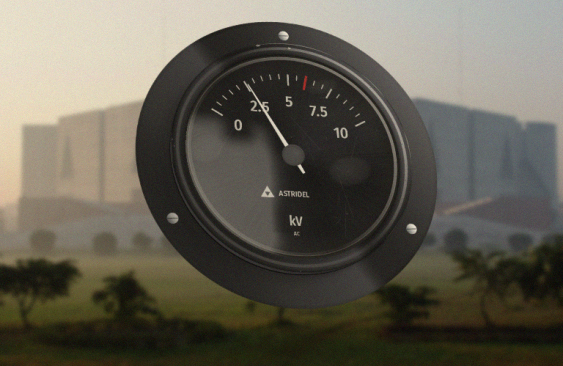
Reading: 2.5; kV
